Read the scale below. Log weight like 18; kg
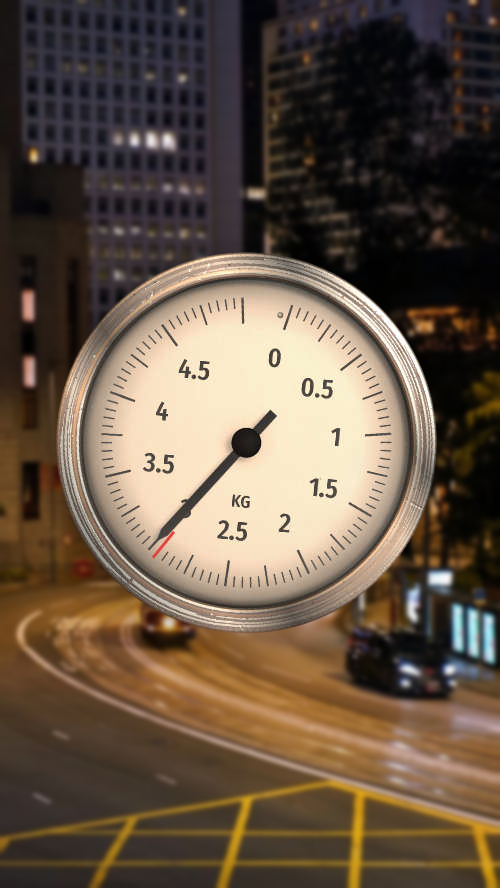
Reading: 3; kg
